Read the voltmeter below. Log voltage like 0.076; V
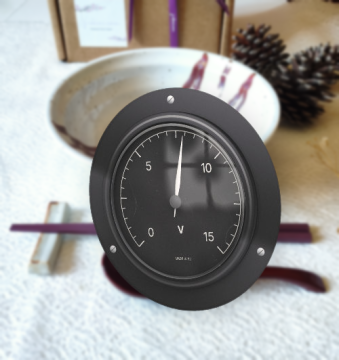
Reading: 8; V
